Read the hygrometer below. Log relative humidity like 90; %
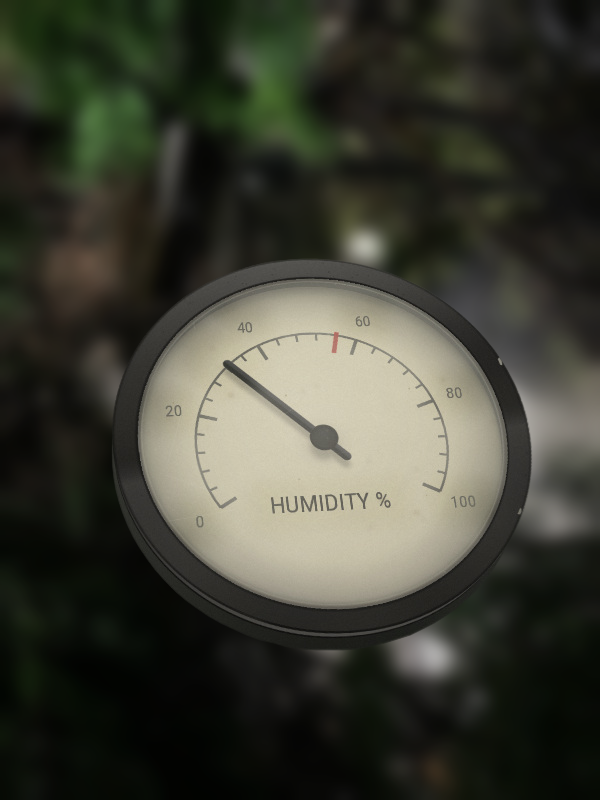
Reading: 32; %
